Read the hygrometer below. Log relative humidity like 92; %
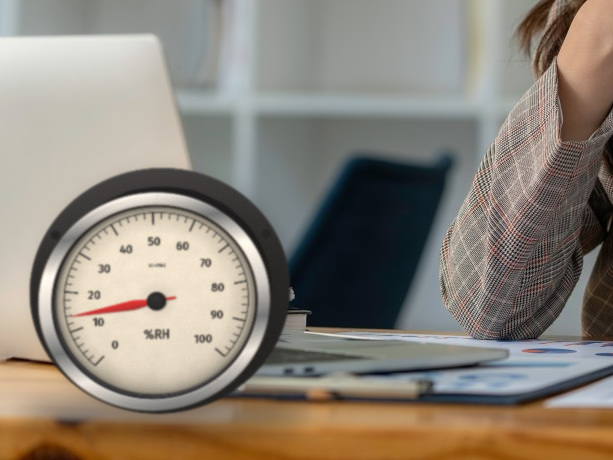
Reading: 14; %
